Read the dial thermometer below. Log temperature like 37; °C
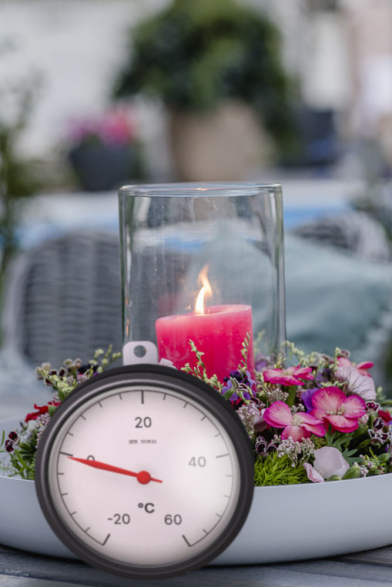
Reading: 0; °C
